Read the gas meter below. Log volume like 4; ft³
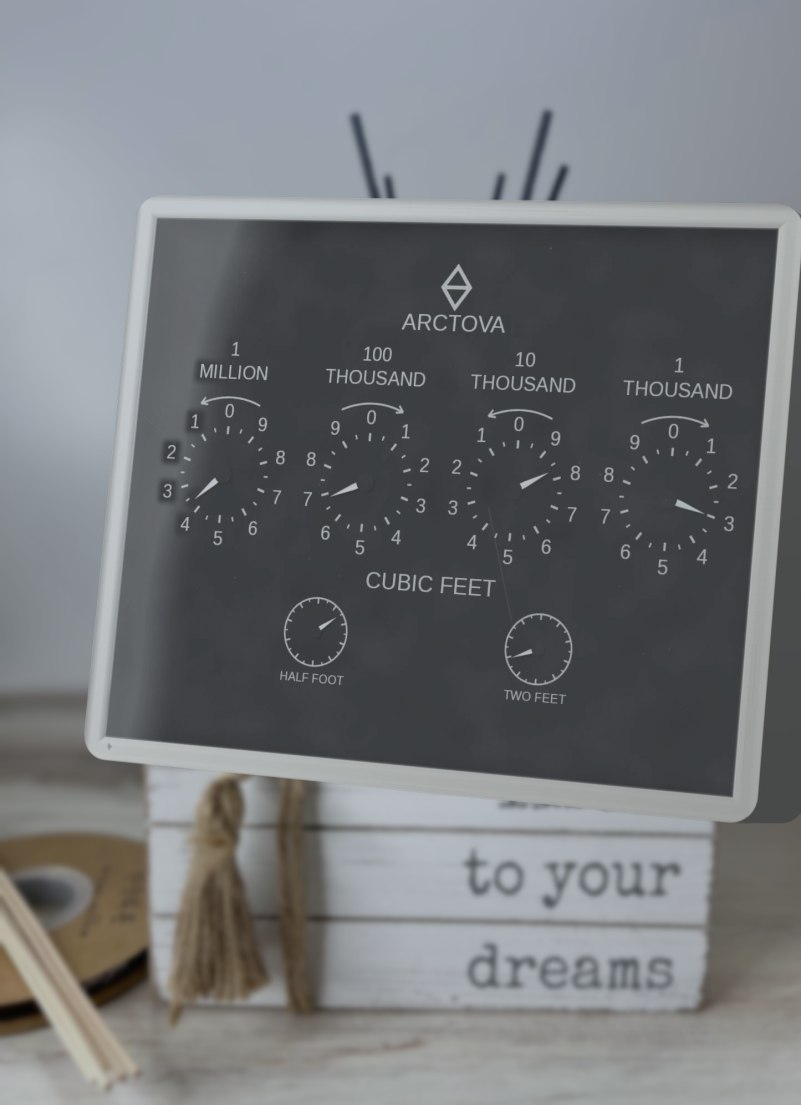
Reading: 368300; ft³
